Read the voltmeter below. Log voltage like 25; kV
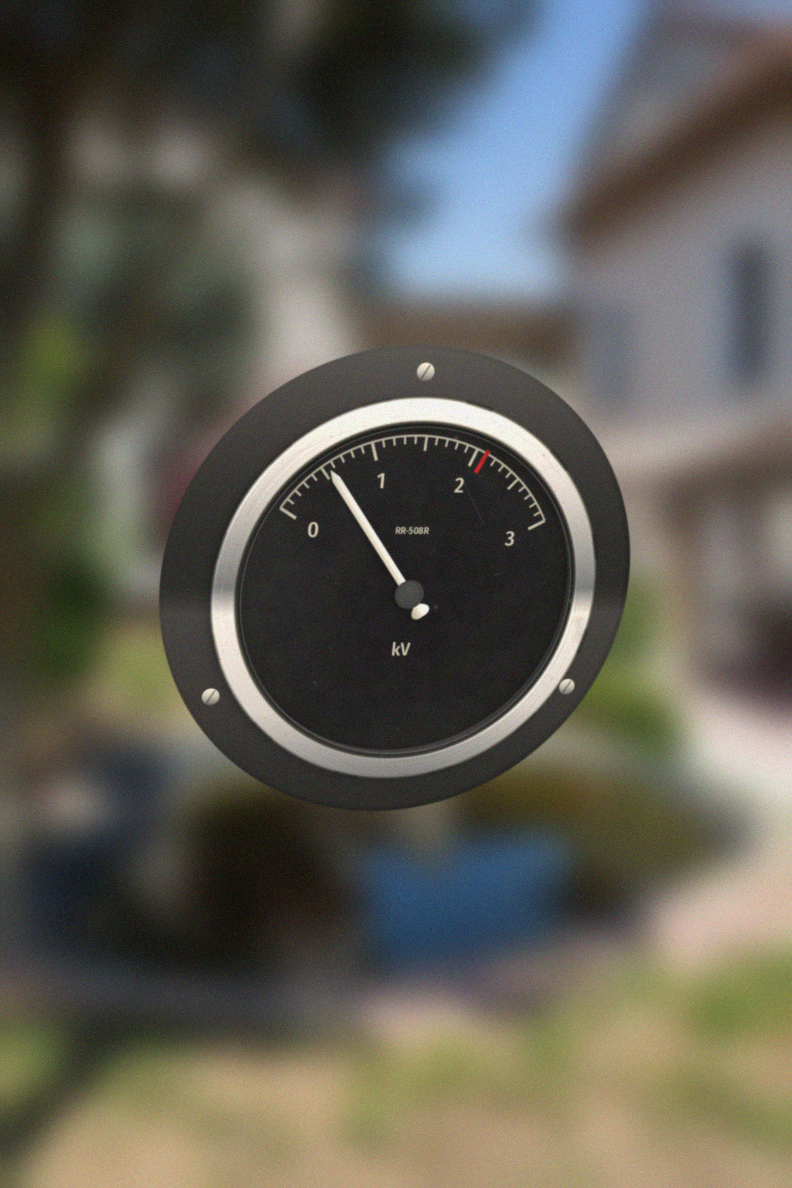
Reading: 0.55; kV
